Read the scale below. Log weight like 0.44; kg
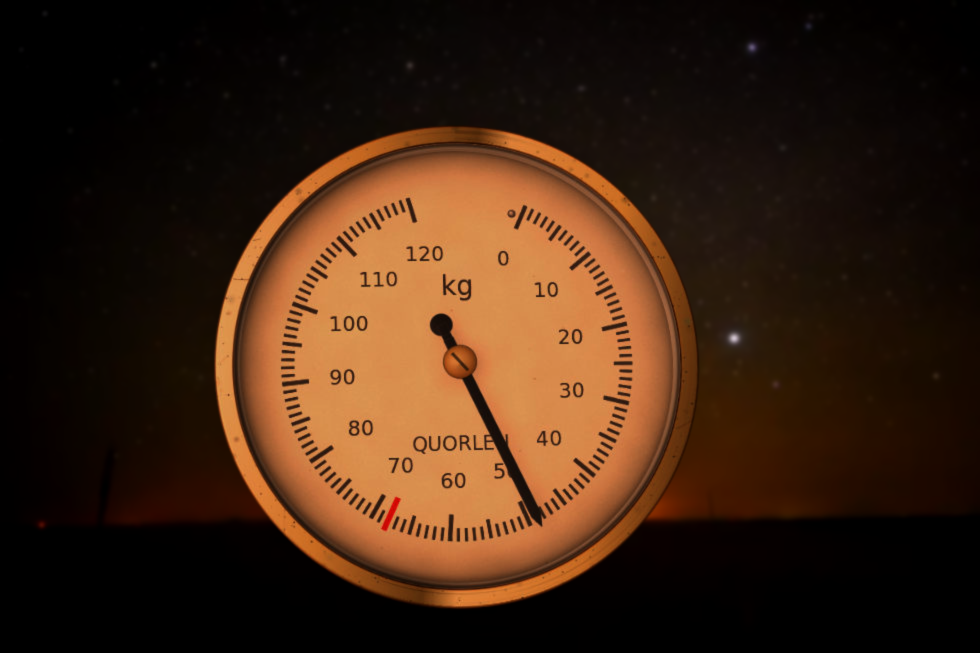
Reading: 49; kg
